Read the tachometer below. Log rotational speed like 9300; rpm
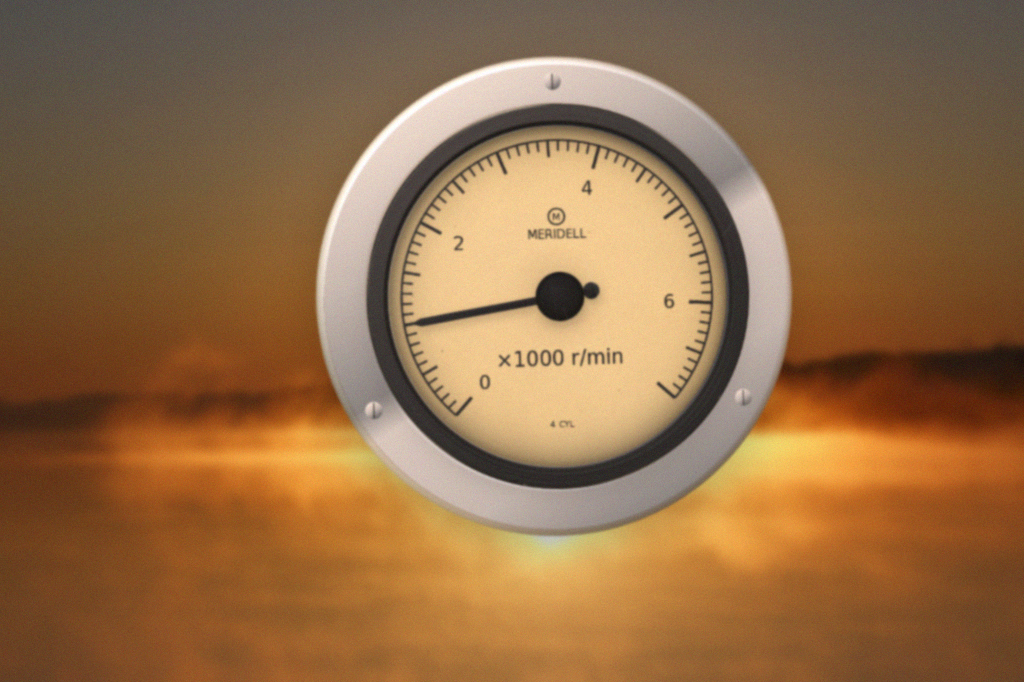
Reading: 1000; rpm
